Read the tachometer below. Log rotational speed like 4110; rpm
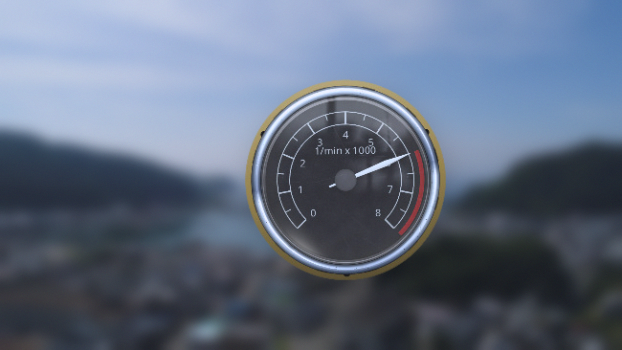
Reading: 6000; rpm
